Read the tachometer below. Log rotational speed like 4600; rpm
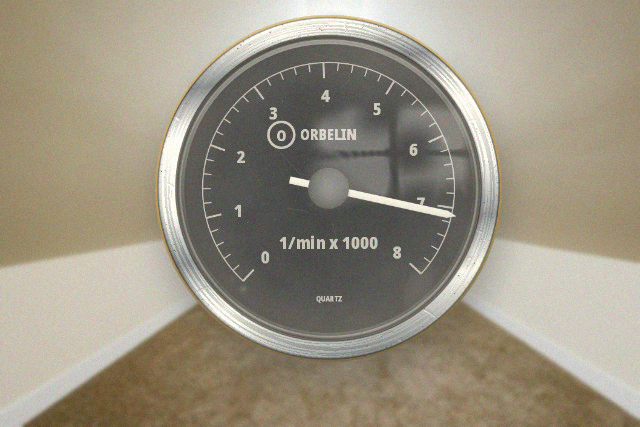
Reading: 7100; rpm
